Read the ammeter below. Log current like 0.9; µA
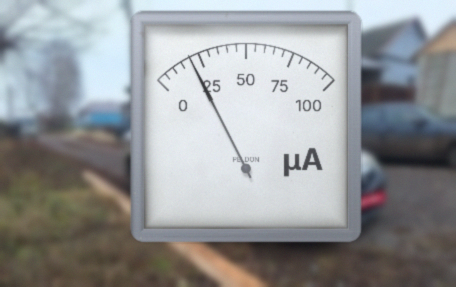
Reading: 20; µA
